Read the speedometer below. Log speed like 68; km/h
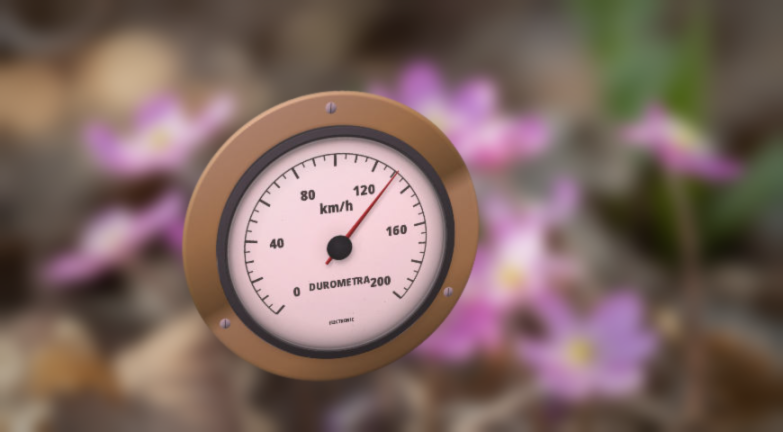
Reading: 130; km/h
